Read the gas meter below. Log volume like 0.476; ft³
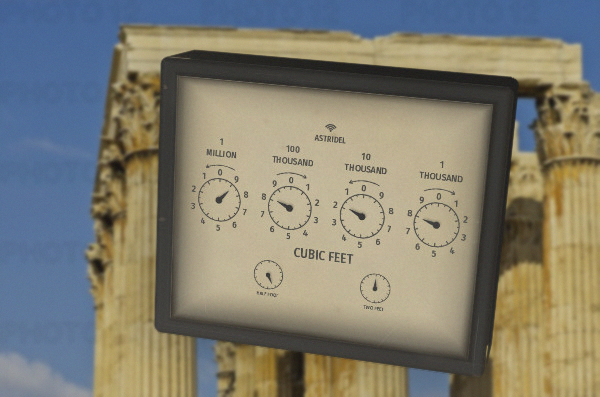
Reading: 881800; ft³
